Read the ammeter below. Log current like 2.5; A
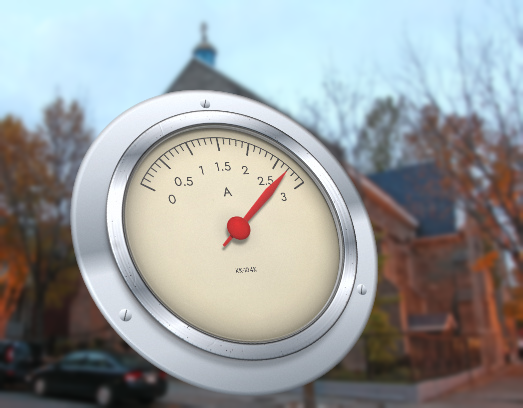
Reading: 2.7; A
